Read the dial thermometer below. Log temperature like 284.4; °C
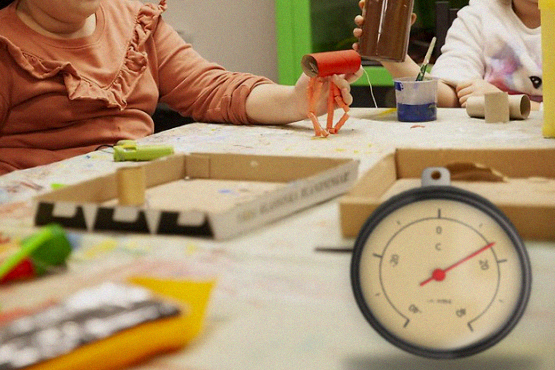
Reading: 15; °C
